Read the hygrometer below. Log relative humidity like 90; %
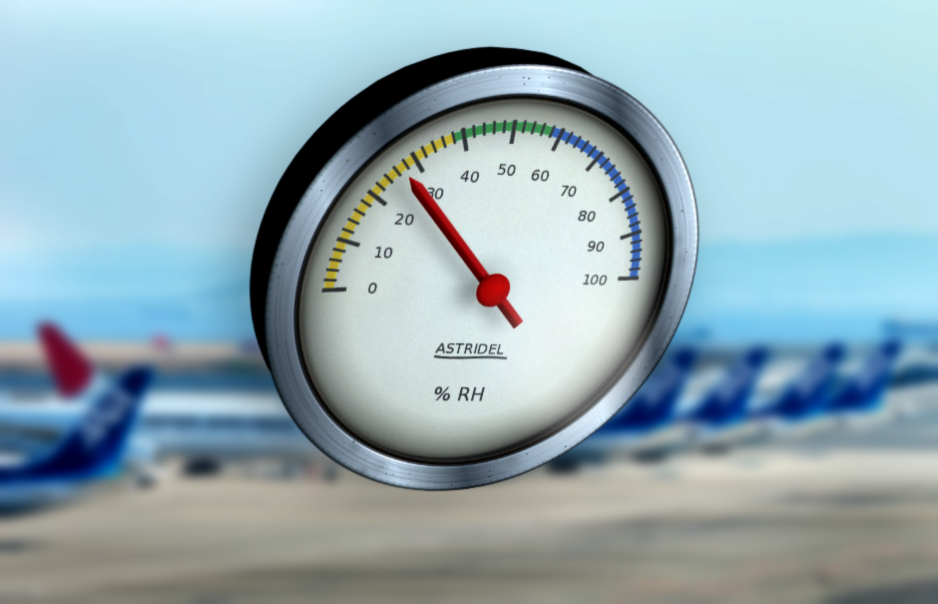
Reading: 27; %
